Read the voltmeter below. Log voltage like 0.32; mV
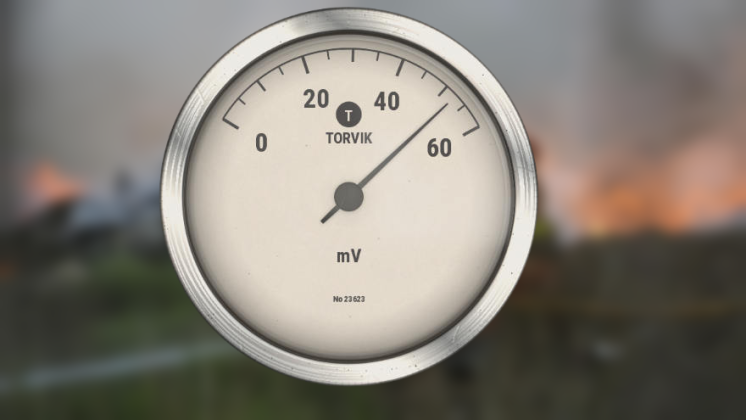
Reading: 52.5; mV
